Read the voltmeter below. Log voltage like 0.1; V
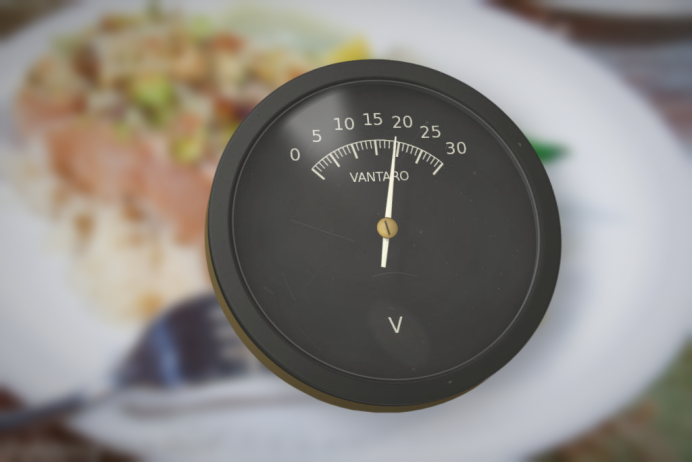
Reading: 19; V
